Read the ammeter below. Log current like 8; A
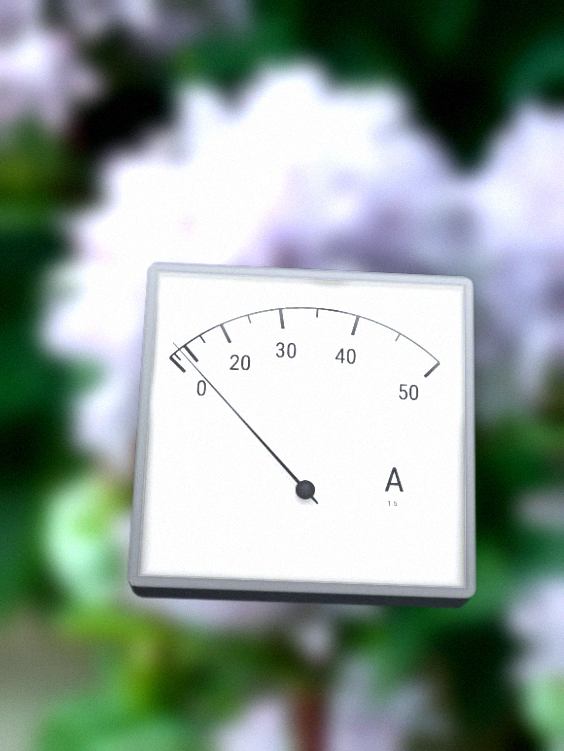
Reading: 7.5; A
